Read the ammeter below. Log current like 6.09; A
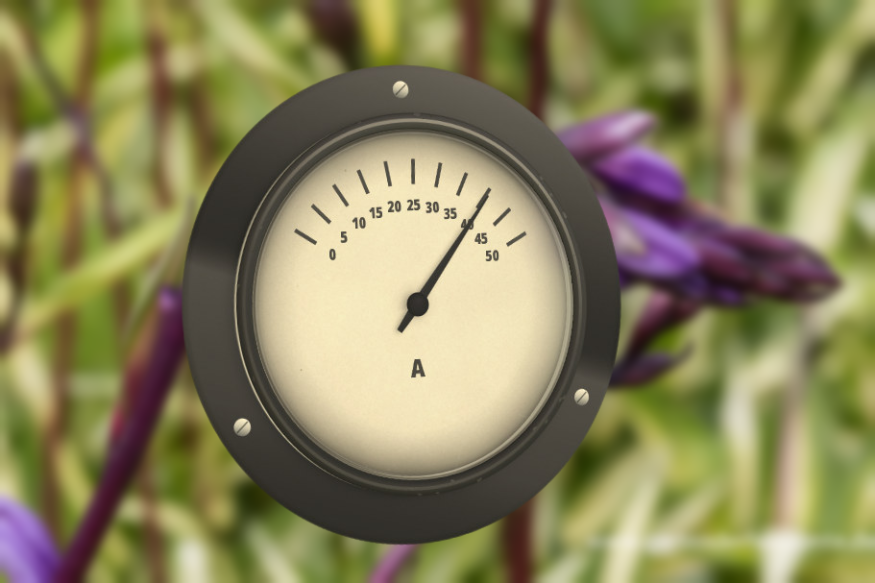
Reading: 40; A
